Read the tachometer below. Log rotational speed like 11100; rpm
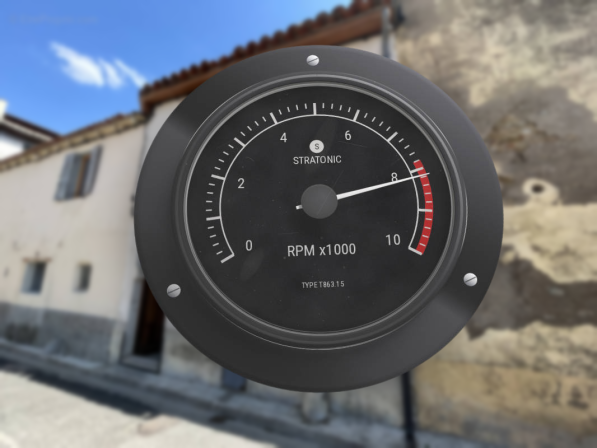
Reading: 8200; rpm
